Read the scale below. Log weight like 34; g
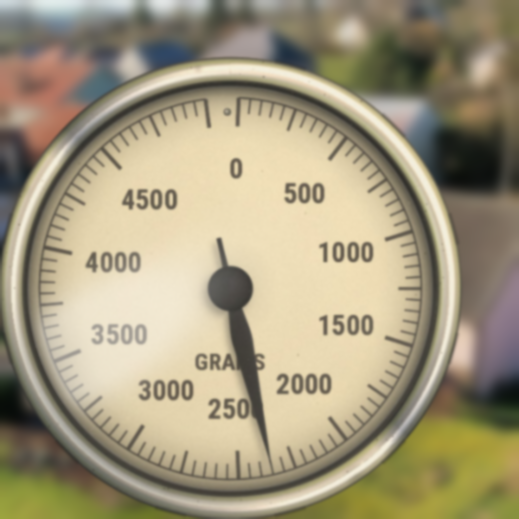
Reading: 2350; g
